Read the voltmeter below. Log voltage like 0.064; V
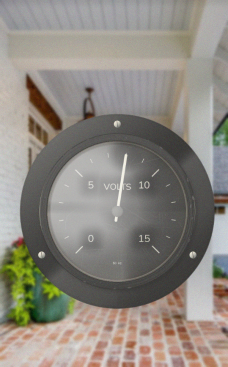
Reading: 8; V
